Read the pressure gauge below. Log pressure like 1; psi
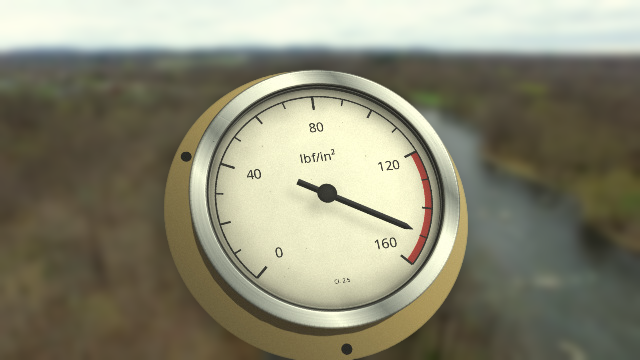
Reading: 150; psi
